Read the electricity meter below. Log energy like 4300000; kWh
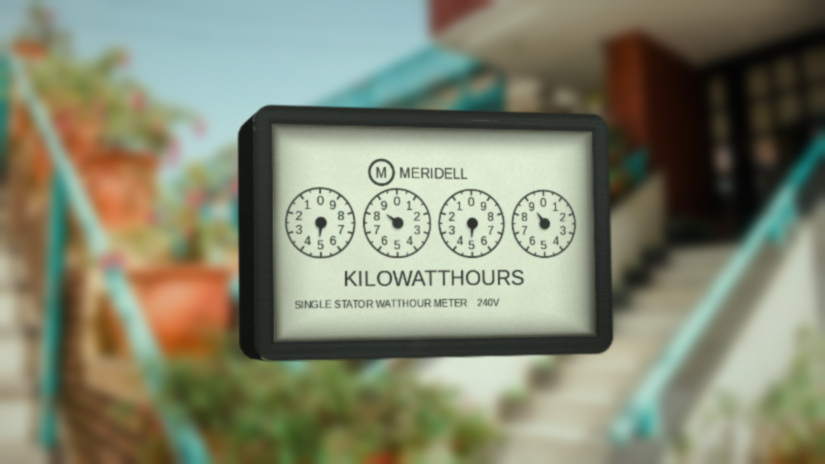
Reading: 4849; kWh
